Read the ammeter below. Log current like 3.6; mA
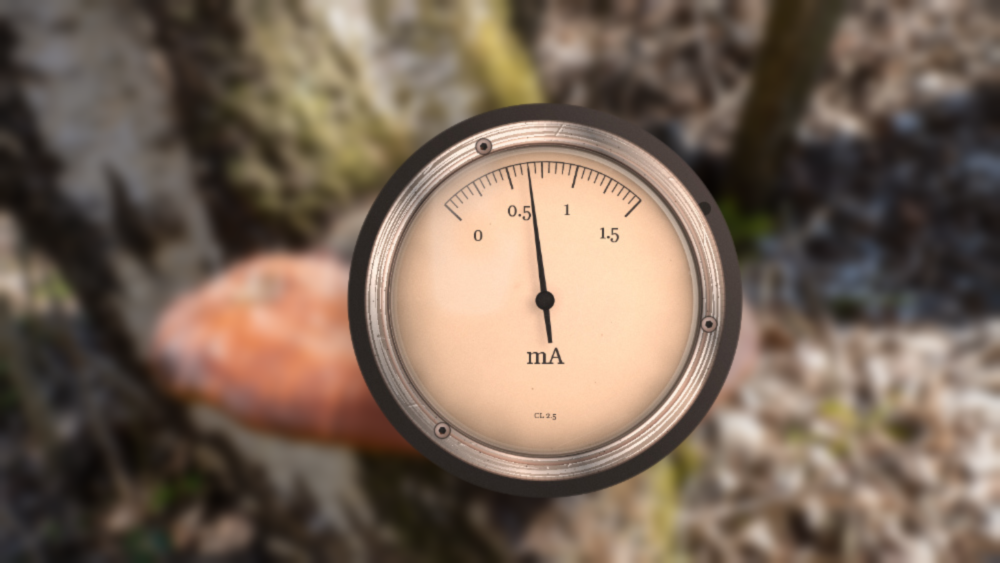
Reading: 0.65; mA
